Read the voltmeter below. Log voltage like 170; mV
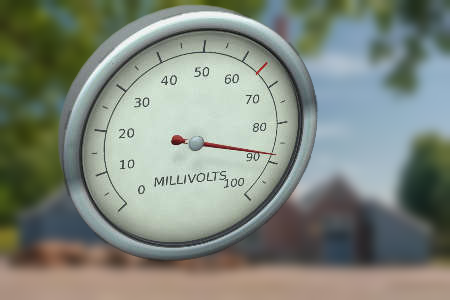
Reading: 87.5; mV
